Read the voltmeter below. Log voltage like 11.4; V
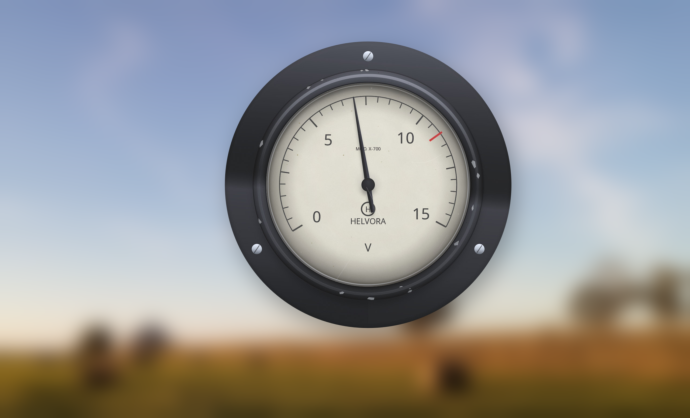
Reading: 7; V
